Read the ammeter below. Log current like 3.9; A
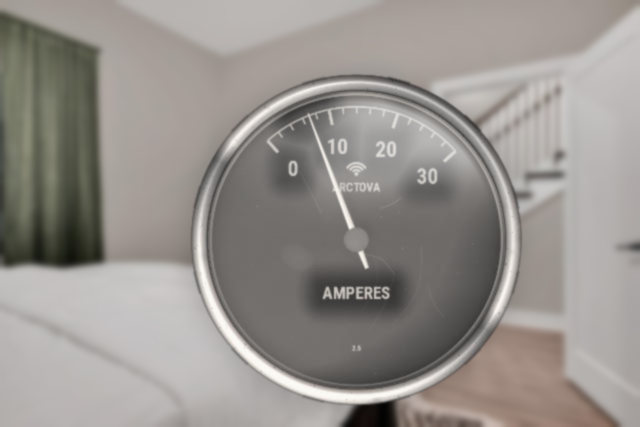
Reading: 7; A
